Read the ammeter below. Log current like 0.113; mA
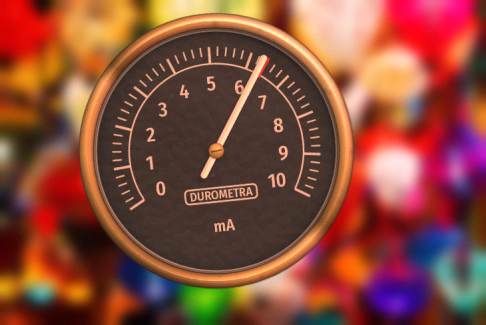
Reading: 6.3; mA
